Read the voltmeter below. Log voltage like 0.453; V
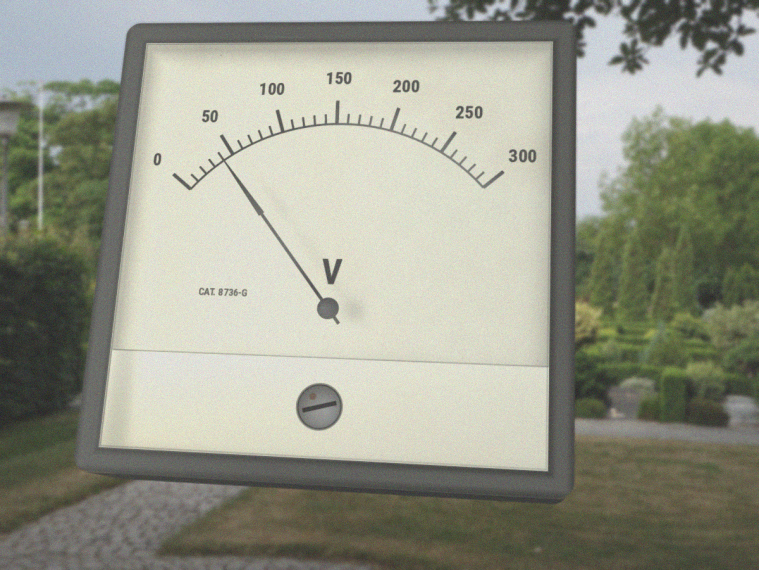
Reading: 40; V
